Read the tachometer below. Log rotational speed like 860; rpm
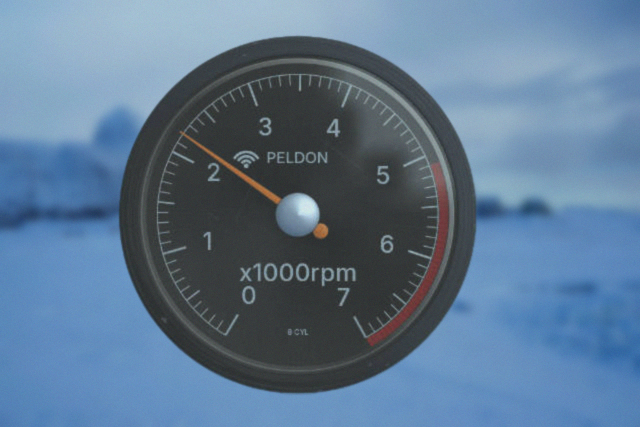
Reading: 2200; rpm
